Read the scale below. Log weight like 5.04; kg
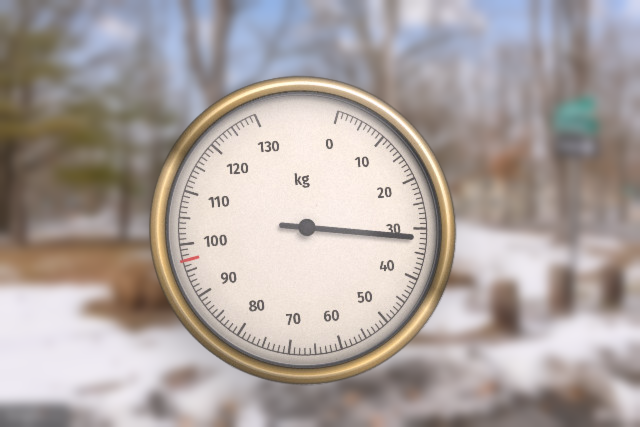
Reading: 32; kg
